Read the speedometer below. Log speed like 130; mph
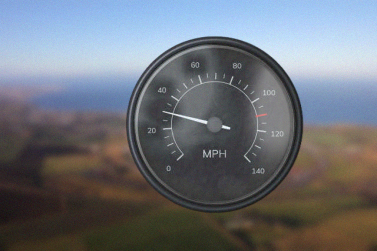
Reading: 30; mph
